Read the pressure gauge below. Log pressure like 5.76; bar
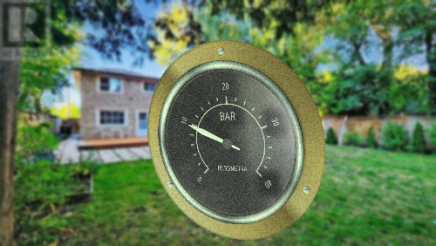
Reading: 10; bar
